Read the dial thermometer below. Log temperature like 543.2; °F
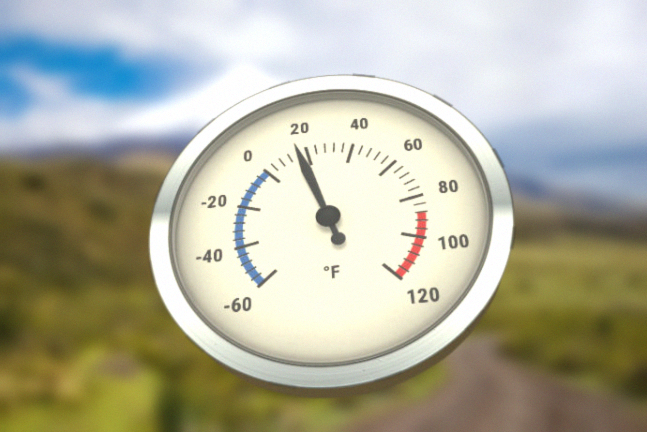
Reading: 16; °F
